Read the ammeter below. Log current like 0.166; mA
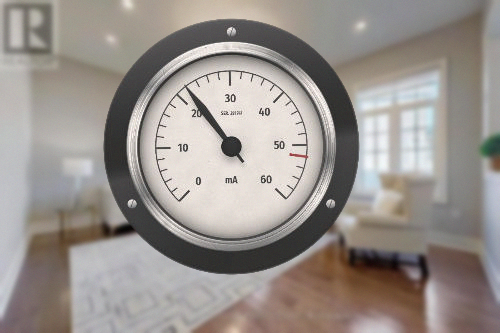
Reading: 22; mA
